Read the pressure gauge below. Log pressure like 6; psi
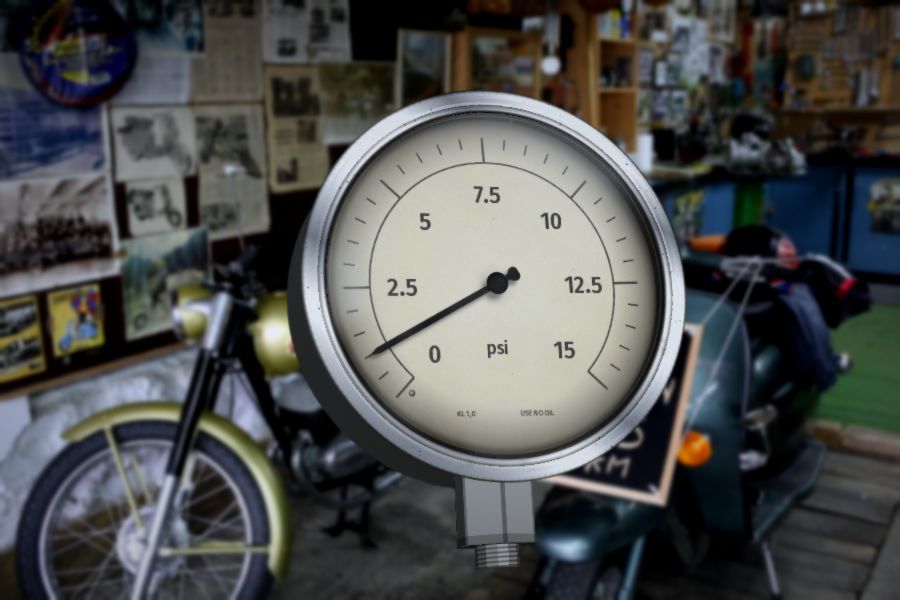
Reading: 1; psi
